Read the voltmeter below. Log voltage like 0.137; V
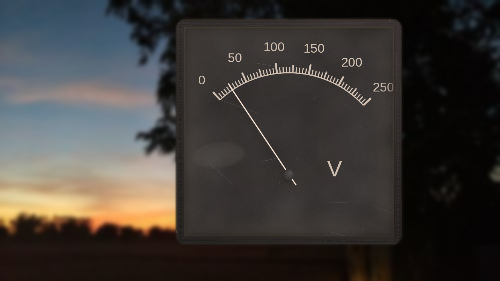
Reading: 25; V
